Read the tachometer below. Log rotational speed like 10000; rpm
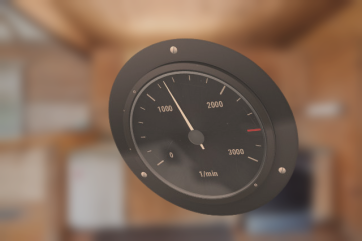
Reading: 1300; rpm
